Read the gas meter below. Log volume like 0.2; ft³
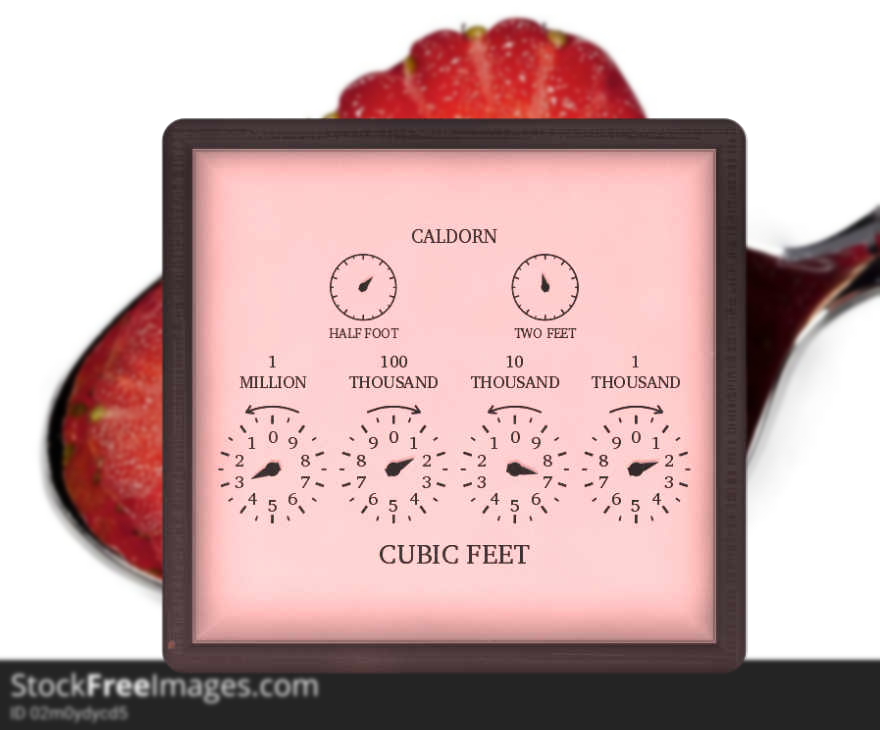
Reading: 317200; ft³
